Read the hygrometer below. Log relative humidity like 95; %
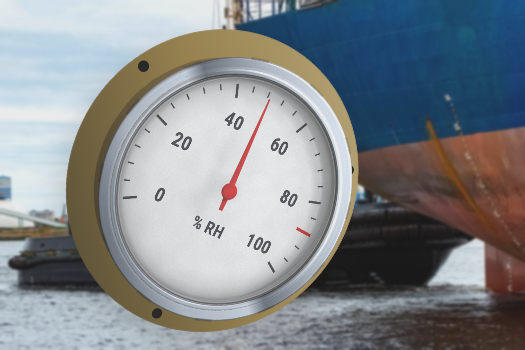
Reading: 48; %
